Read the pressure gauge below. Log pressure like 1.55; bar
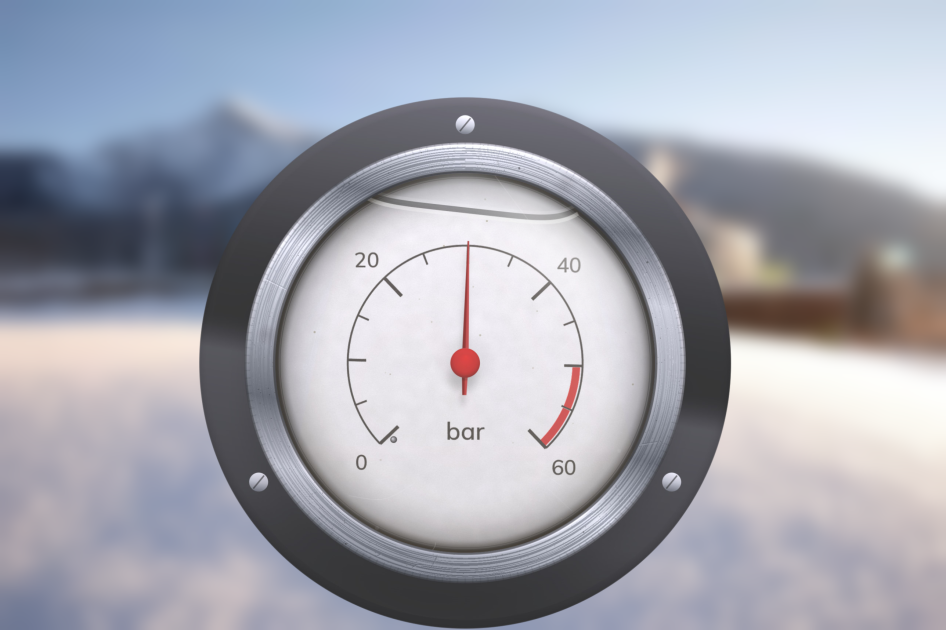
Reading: 30; bar
